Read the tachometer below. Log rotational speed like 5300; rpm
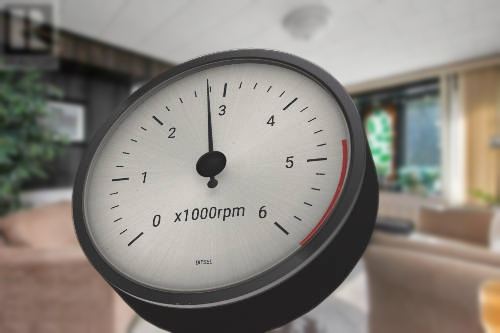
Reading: 2800; rpm
